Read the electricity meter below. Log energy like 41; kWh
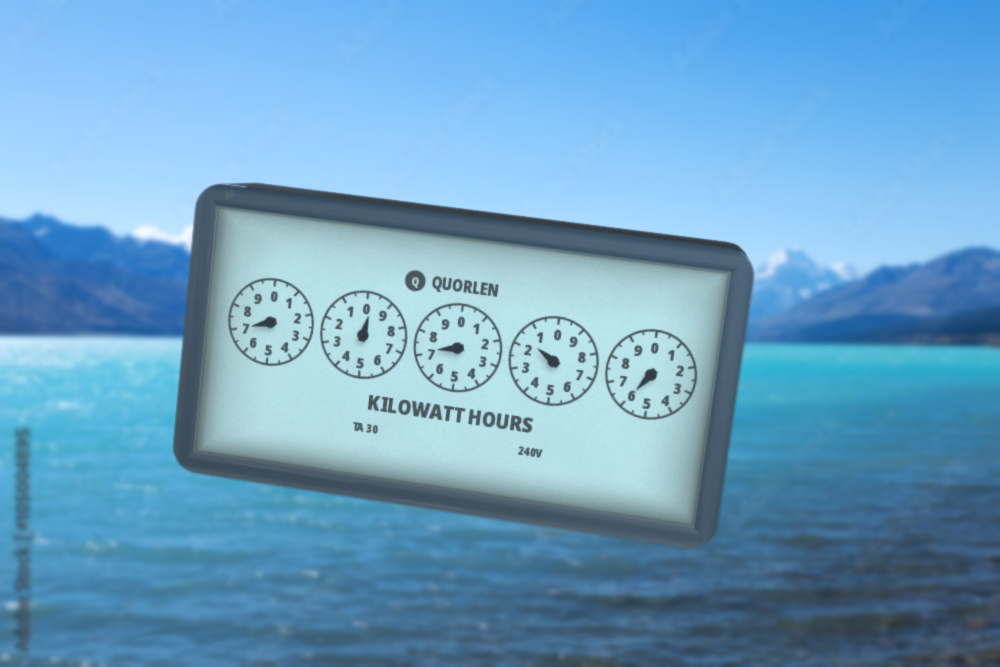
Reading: 69716; kWh
